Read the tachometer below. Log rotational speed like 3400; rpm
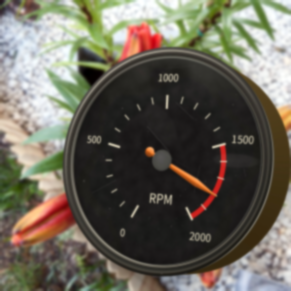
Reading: 1800; rpm
